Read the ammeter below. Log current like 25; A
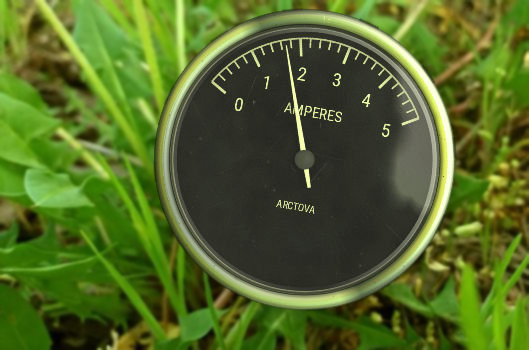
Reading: 1.7; A
